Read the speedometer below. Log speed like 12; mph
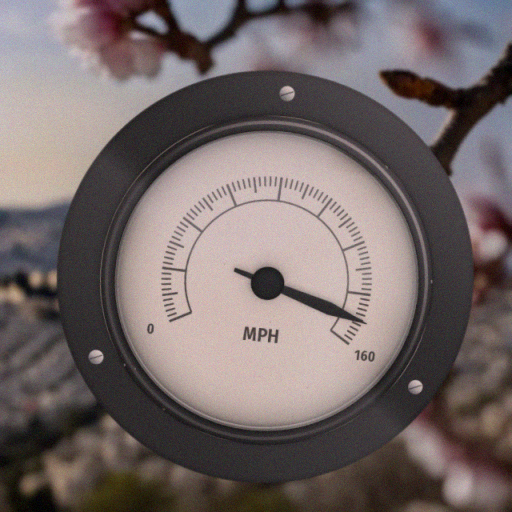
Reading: 150; mph
